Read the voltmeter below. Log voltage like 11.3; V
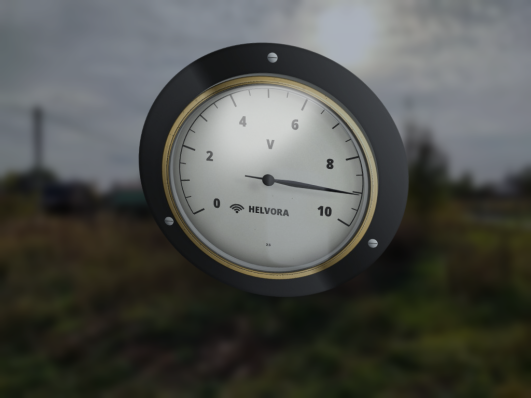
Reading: 9; V
